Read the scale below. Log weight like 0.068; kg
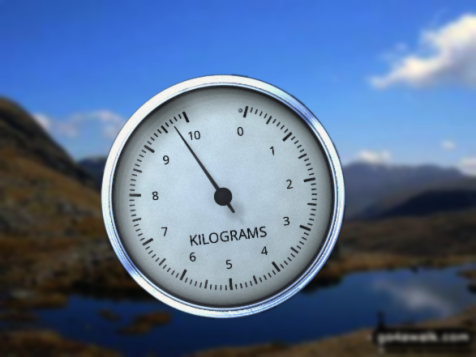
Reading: 9.7; kg
